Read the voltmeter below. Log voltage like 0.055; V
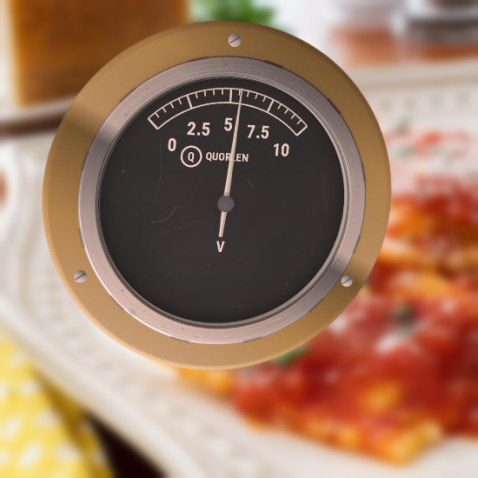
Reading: 5.5; V
